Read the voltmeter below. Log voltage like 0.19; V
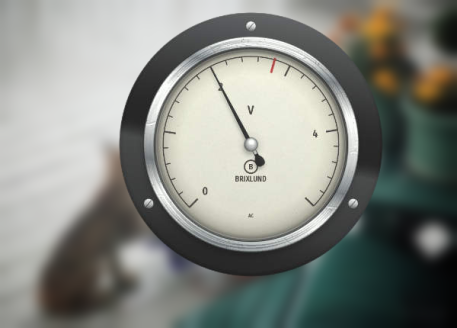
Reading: 2; V
